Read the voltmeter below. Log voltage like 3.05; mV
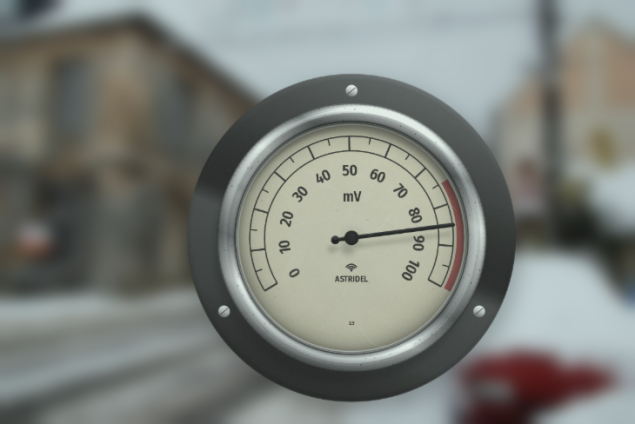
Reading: 85; mV
